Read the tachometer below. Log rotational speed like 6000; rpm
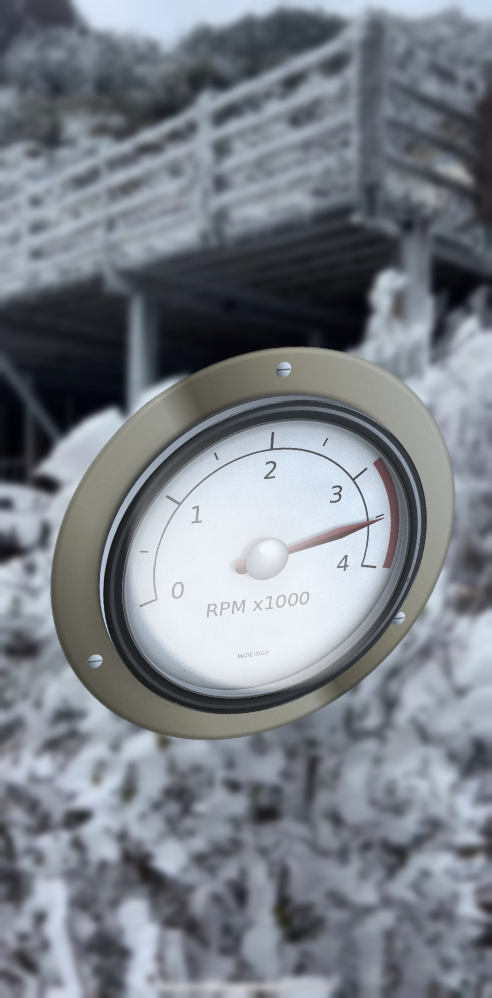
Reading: 3500; rpm
